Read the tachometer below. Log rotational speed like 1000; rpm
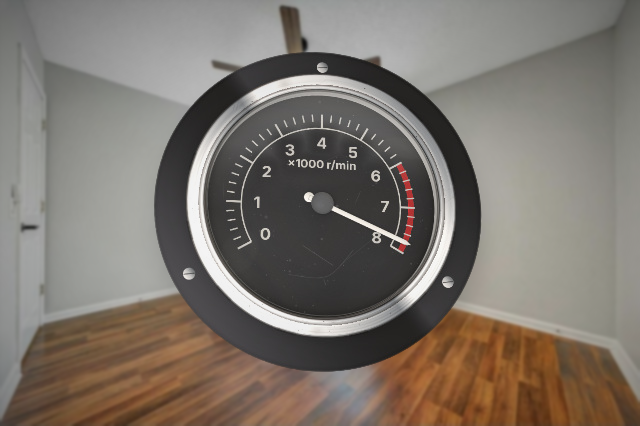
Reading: 7800; rpm
